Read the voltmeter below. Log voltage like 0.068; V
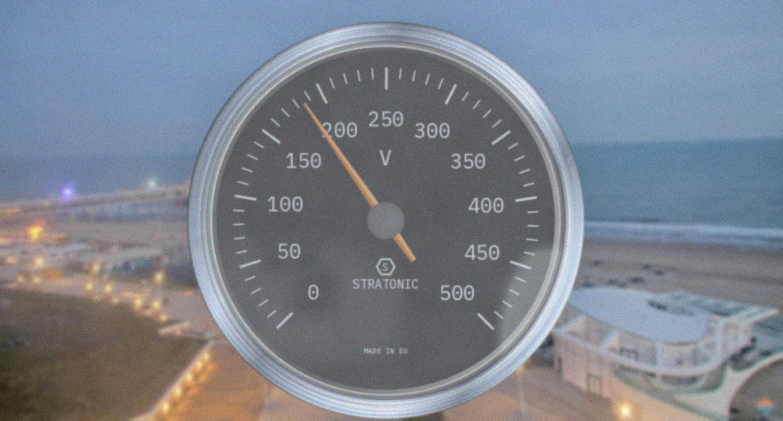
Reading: 185; V
